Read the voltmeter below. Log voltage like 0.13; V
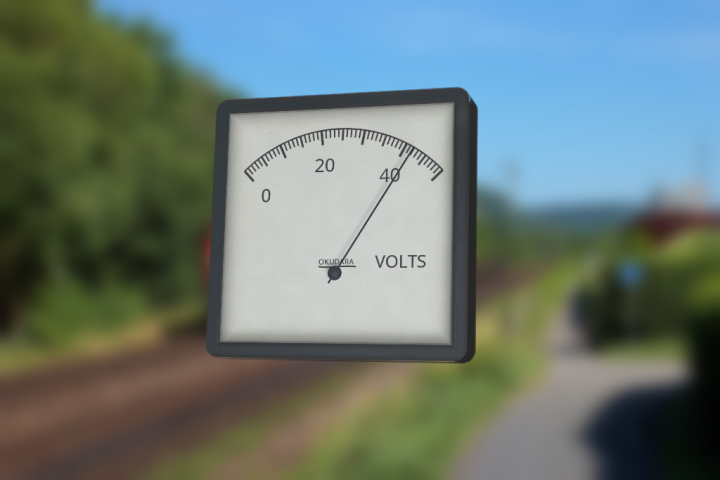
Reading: 42; V
